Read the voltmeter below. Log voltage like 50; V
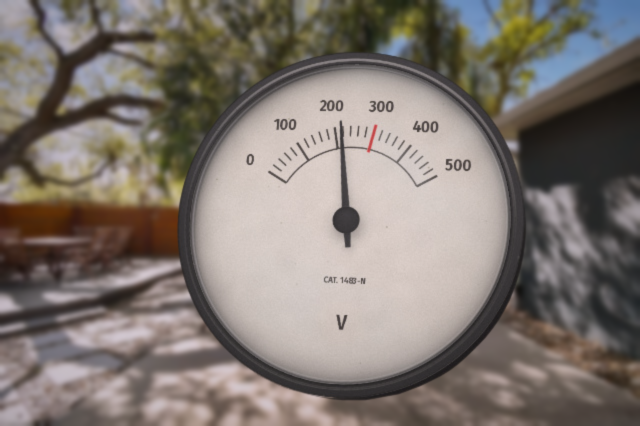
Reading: 220; V
